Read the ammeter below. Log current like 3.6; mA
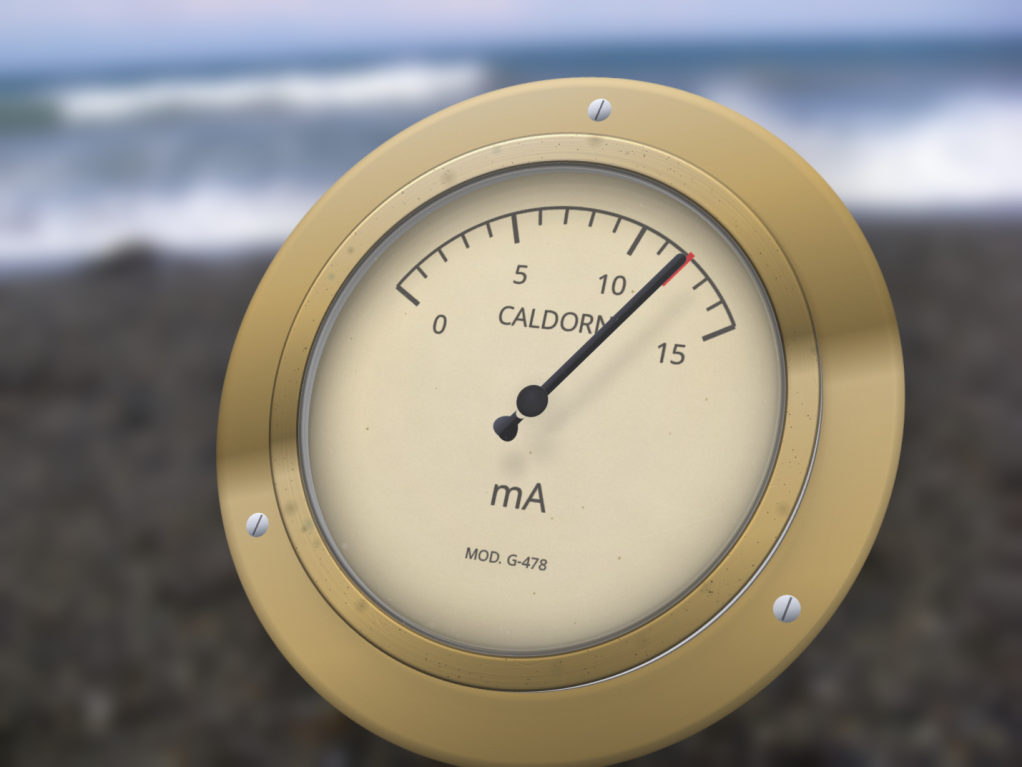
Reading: 12; mA
